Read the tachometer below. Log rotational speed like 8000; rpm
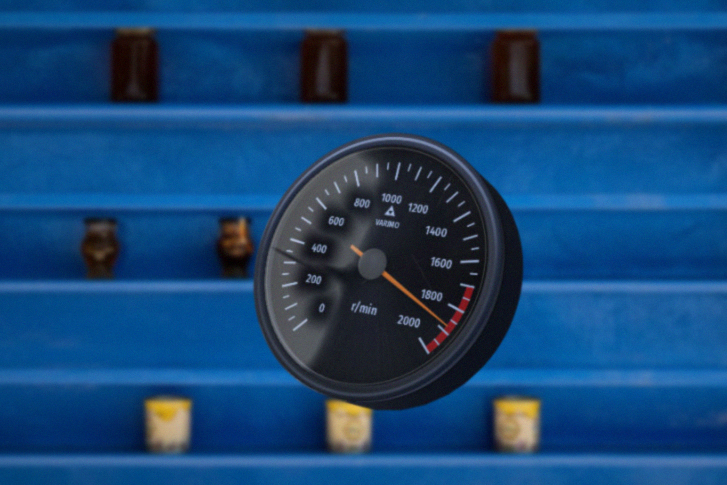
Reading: 1875; rpm
